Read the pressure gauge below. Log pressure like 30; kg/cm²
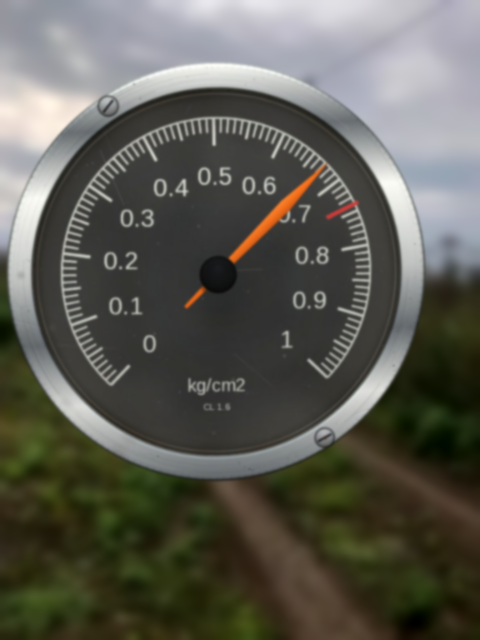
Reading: 0.67; kg/cm²
